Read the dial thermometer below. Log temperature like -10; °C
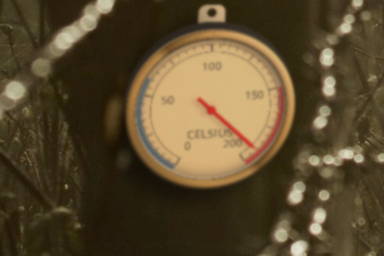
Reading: 190; °C
